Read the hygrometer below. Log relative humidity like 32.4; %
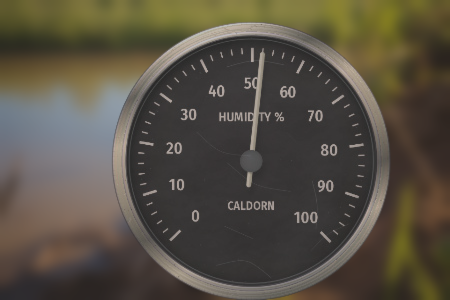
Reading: 52; %
